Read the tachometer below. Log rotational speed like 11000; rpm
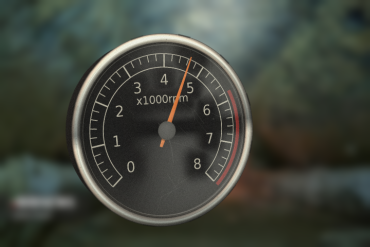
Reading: 4600; rpm
